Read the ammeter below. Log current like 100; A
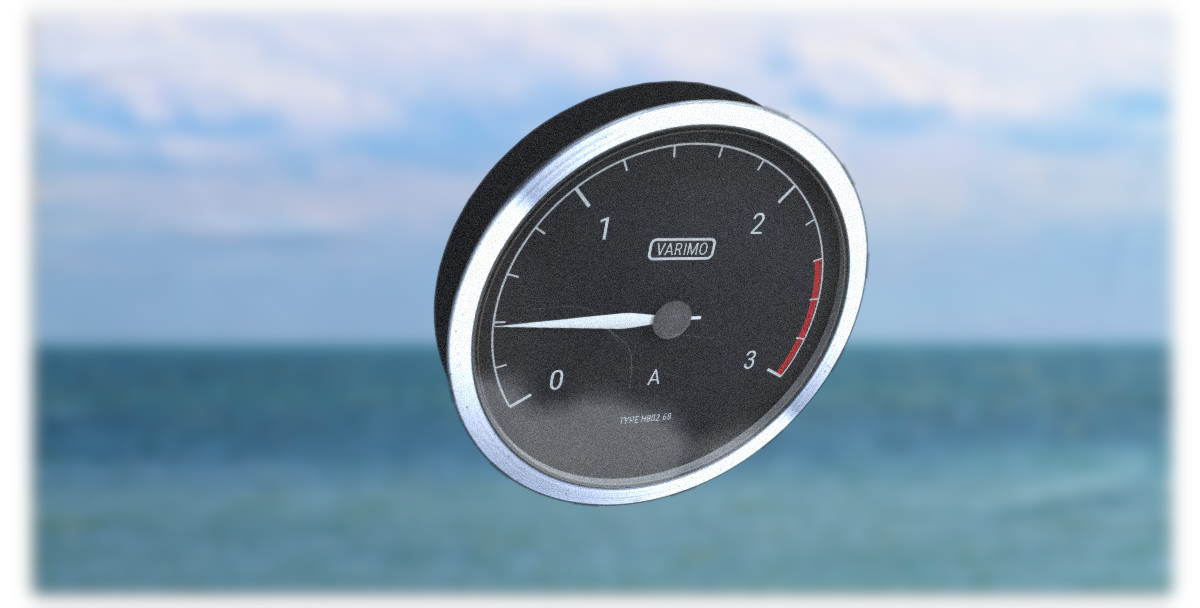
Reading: 0.4; A
